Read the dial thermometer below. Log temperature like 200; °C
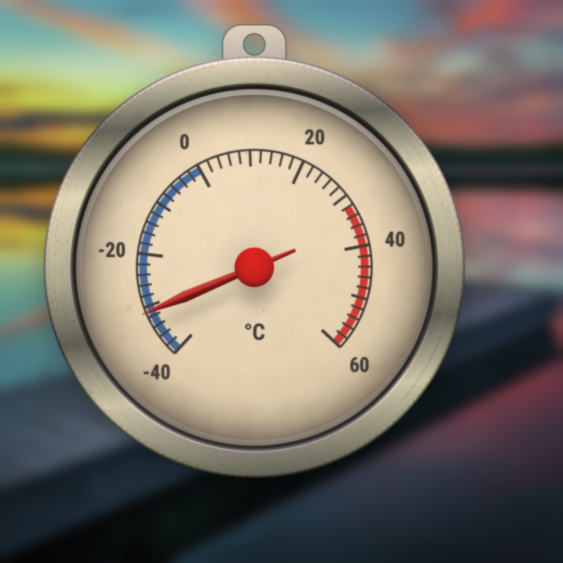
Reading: -31; °C
